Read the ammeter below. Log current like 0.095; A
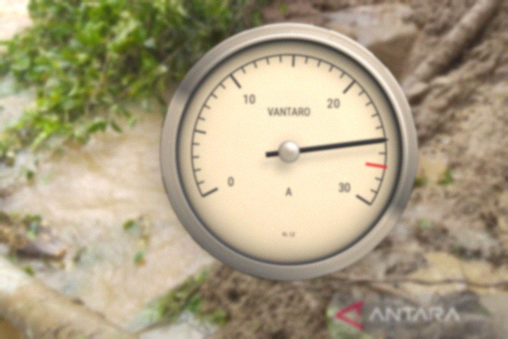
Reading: 25; A
